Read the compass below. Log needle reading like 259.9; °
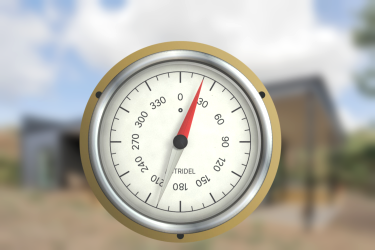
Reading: 20; °
